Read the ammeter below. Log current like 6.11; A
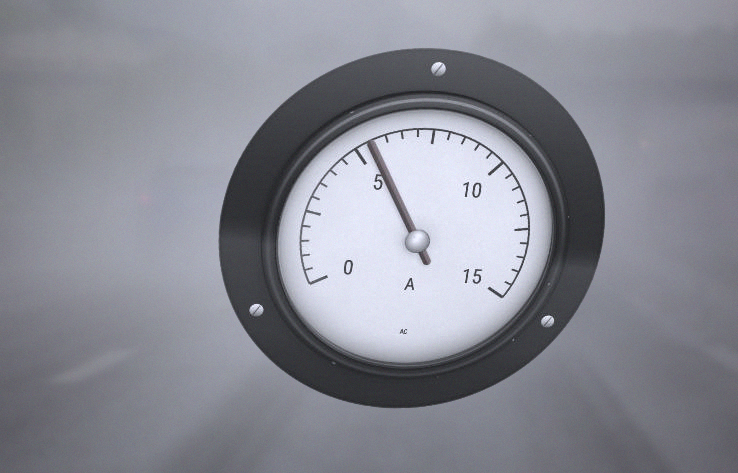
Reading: 5.5; A
